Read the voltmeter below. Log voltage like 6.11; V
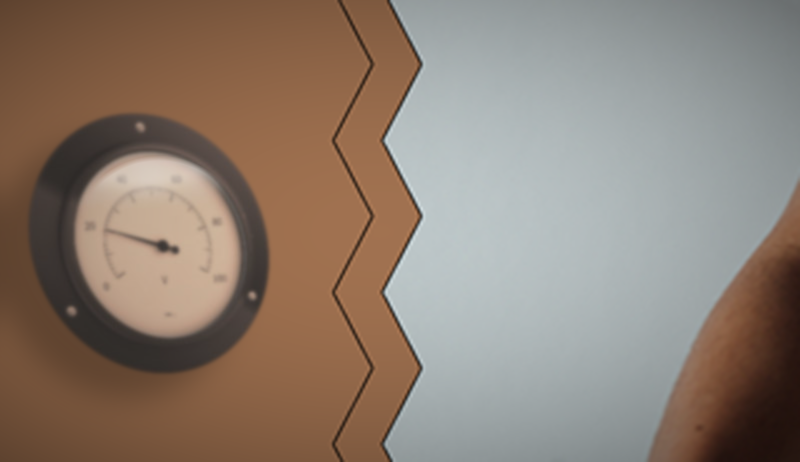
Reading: 20; V
